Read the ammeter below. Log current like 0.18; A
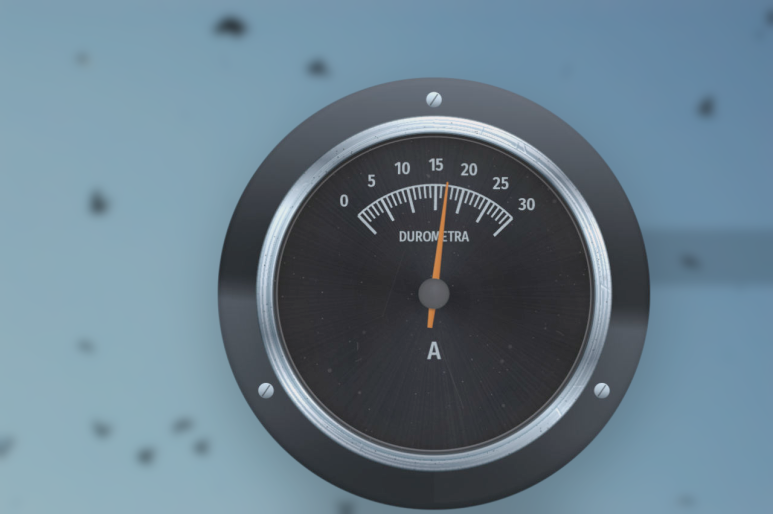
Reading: 17; A
